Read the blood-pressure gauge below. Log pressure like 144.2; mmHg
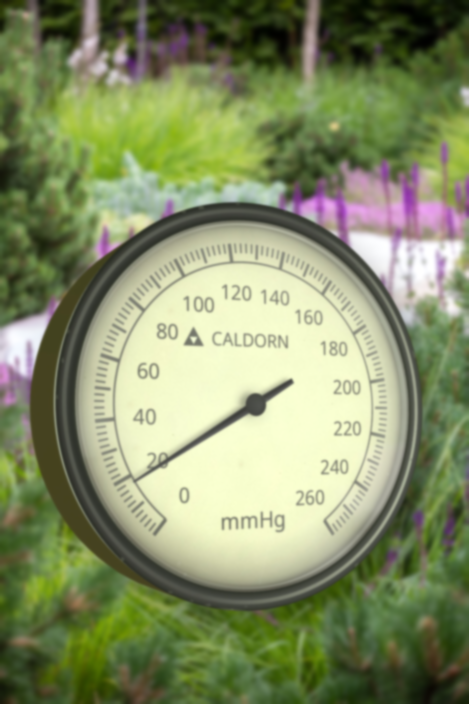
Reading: 18; mmHg
